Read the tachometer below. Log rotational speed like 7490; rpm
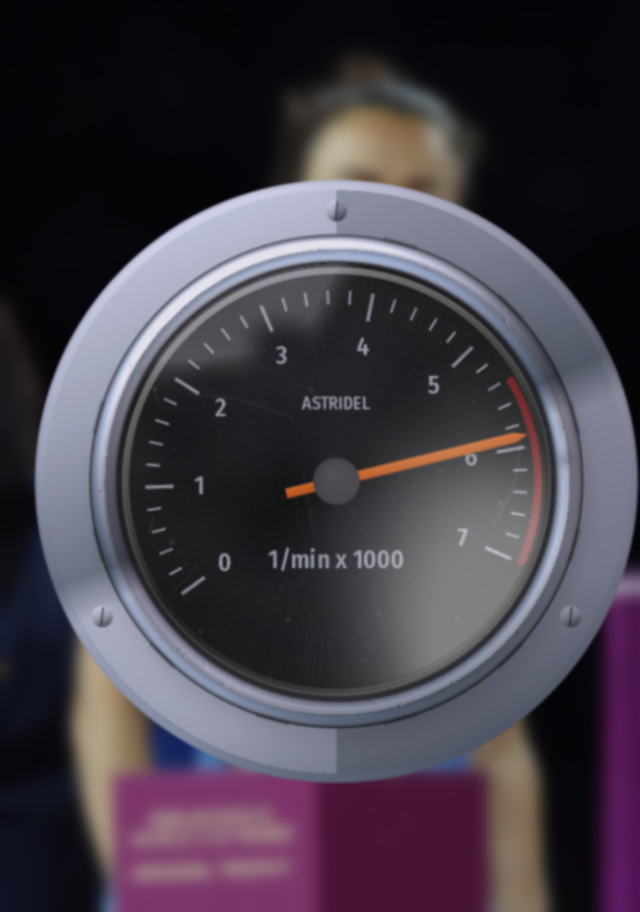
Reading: 5900; rpm
